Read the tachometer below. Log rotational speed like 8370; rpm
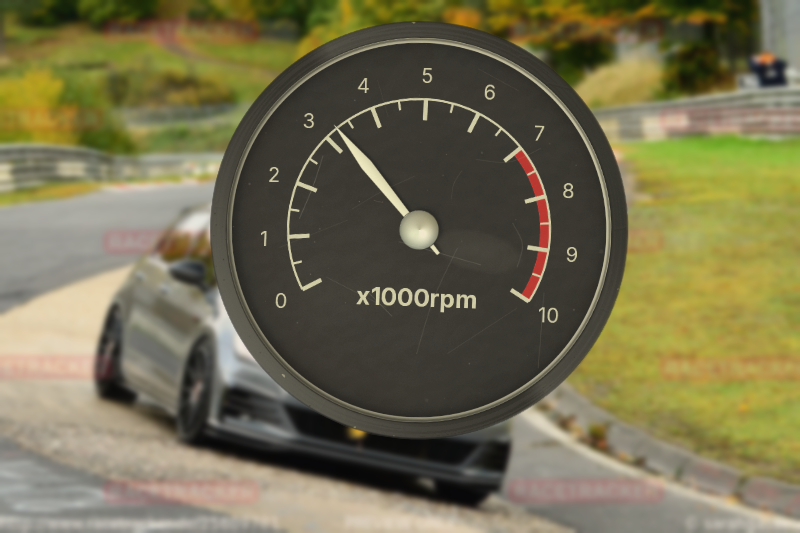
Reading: 3250; rpm
